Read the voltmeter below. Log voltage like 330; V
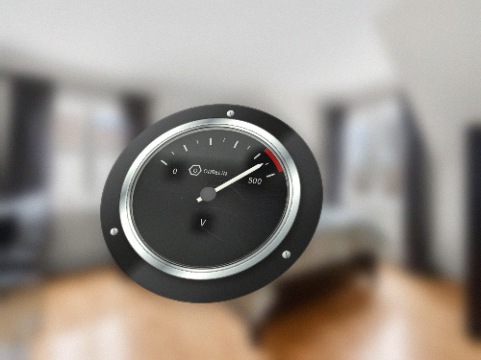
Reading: 450; V
